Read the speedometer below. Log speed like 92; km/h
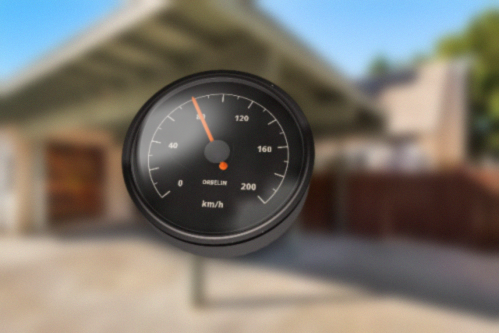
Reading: 80; km/h
